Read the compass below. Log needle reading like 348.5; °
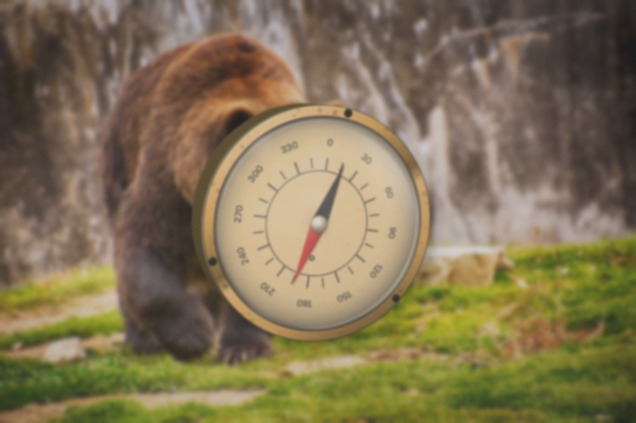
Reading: 195; °
